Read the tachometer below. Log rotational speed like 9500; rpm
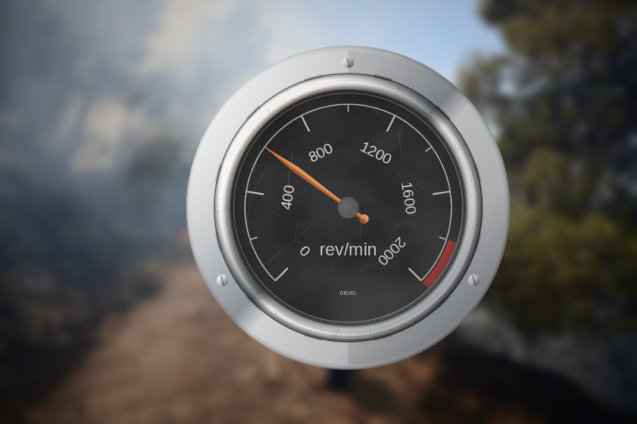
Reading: 600; rpm
